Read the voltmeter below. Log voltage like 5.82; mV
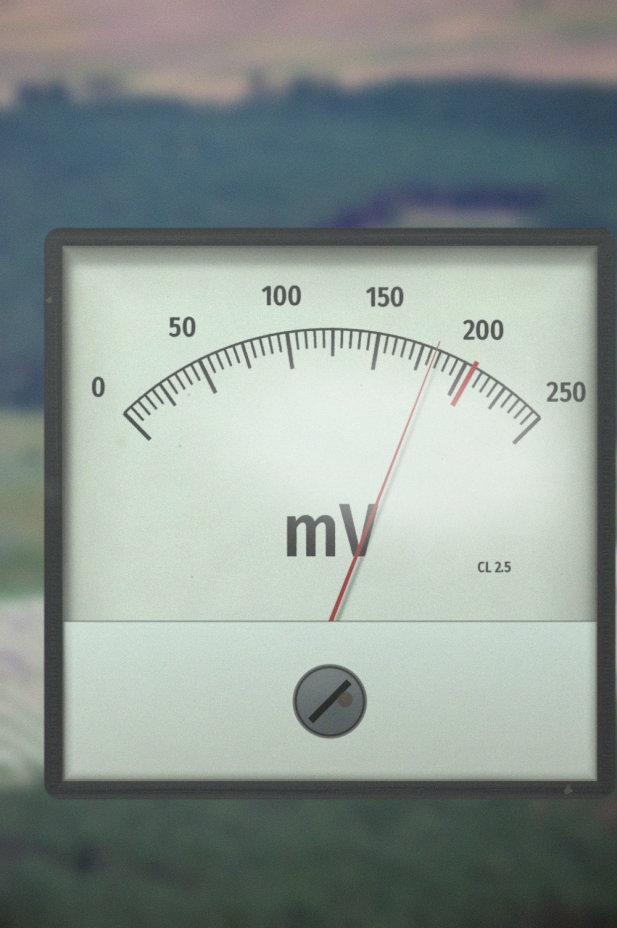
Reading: 182.5; mV
